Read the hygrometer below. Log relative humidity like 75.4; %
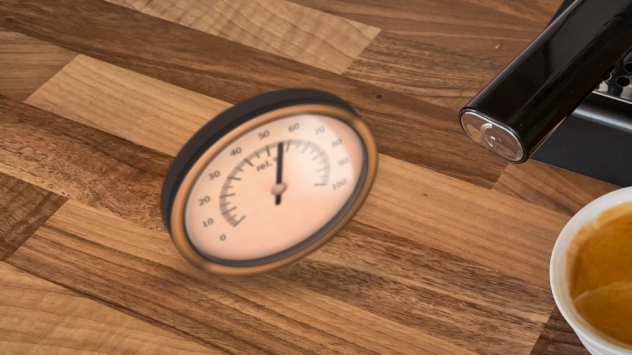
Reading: 55; %
